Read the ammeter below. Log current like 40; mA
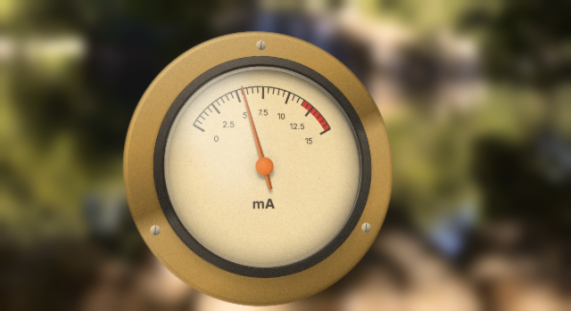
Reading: 5.5; mA
